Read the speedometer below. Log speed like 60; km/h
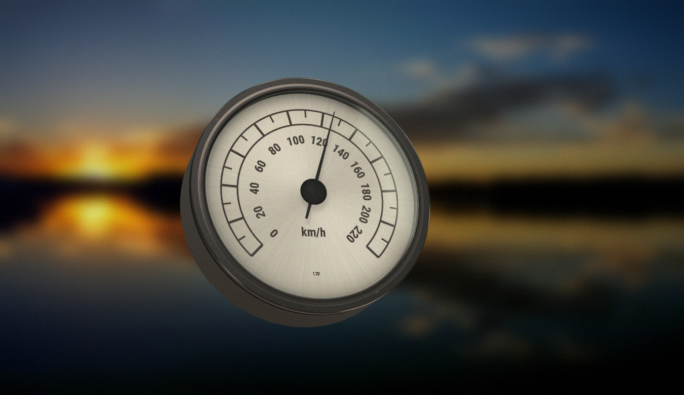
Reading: 125; km/h
